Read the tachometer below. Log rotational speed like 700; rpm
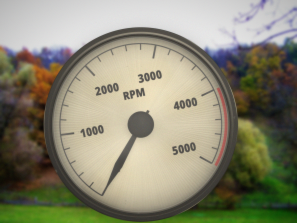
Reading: 0; rpm
